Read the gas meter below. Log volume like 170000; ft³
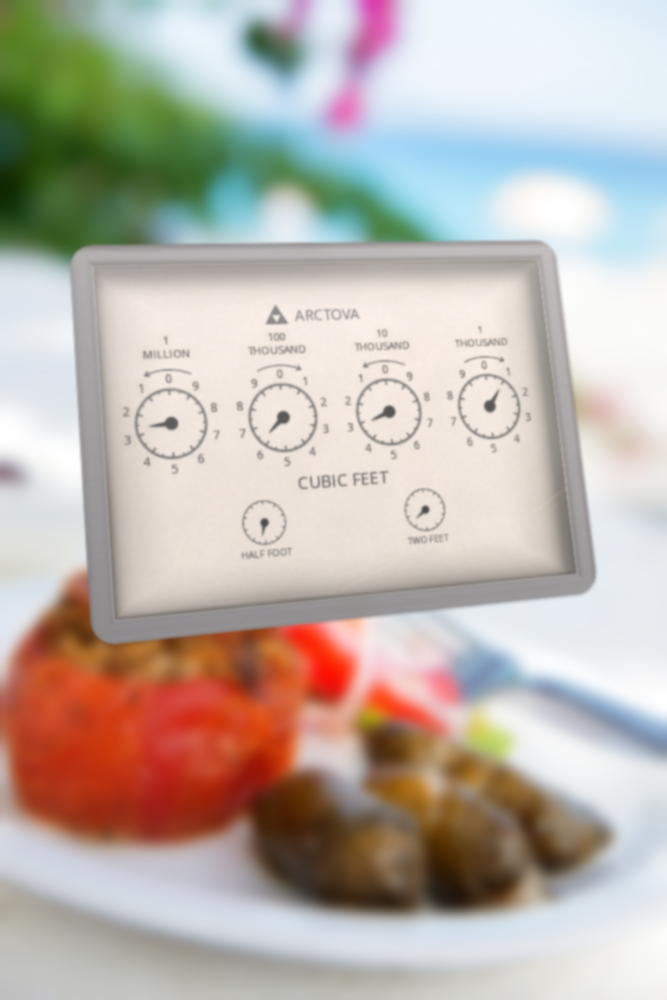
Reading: 263100; ft³
